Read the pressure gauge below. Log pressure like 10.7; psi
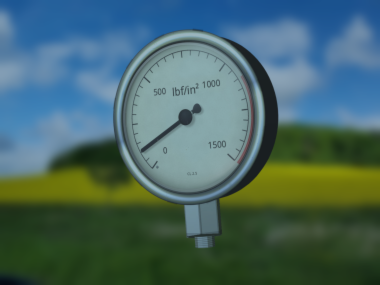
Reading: 100; psi
